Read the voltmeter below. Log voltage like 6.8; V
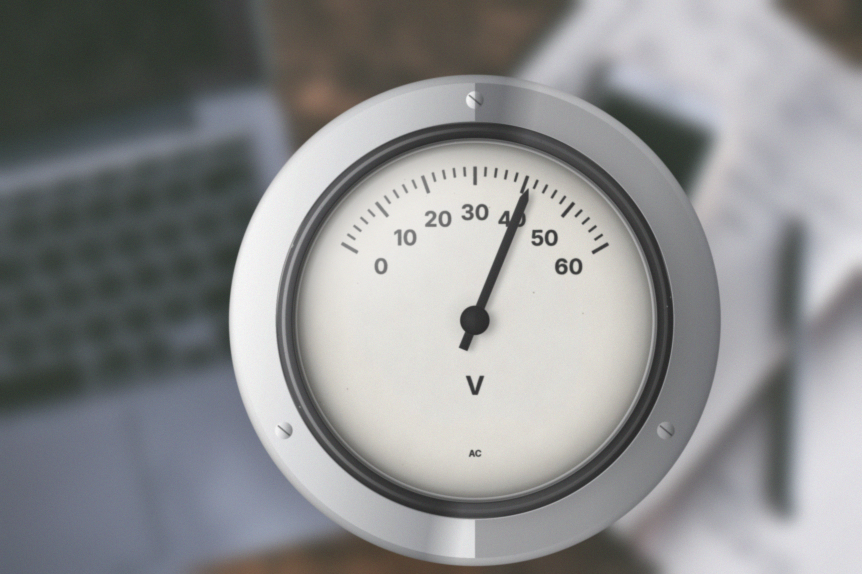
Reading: 41; V
